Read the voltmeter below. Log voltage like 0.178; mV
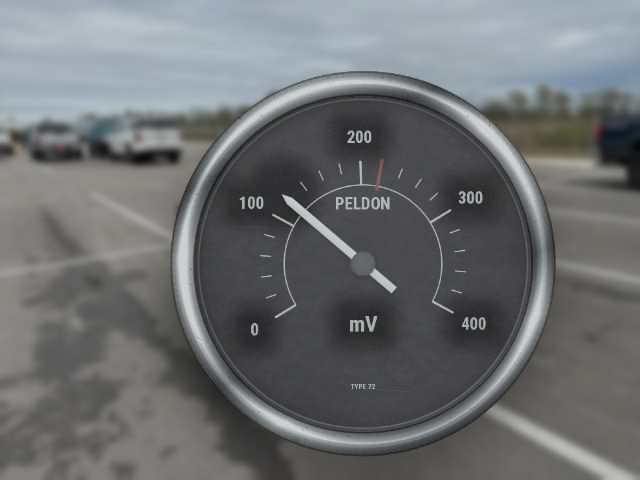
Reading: 120; mV
